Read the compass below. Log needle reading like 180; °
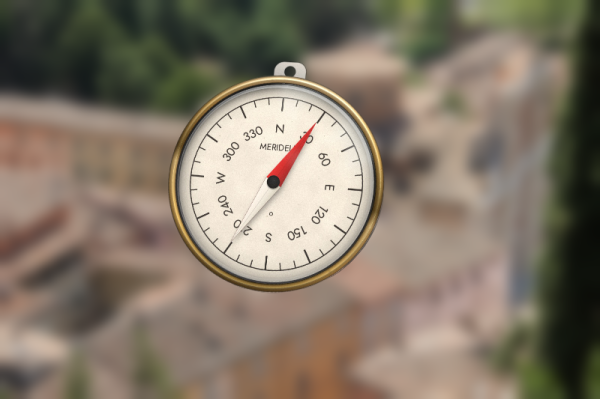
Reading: 30; °
